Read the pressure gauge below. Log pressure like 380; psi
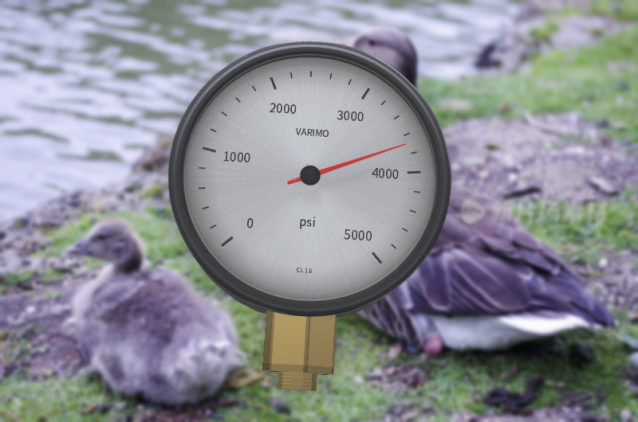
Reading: 3700; psi
